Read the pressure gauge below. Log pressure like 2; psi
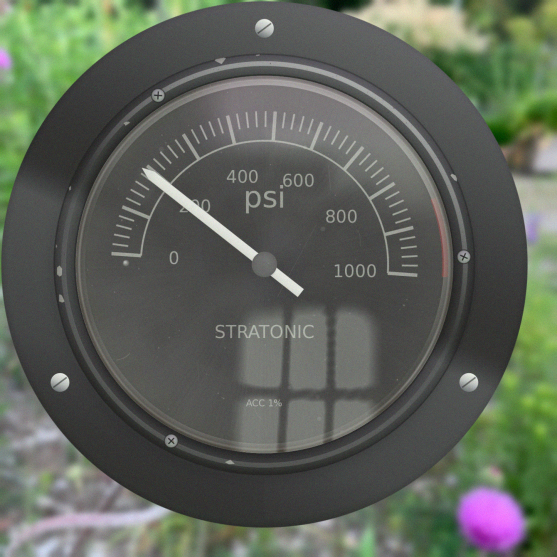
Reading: 190; psi
